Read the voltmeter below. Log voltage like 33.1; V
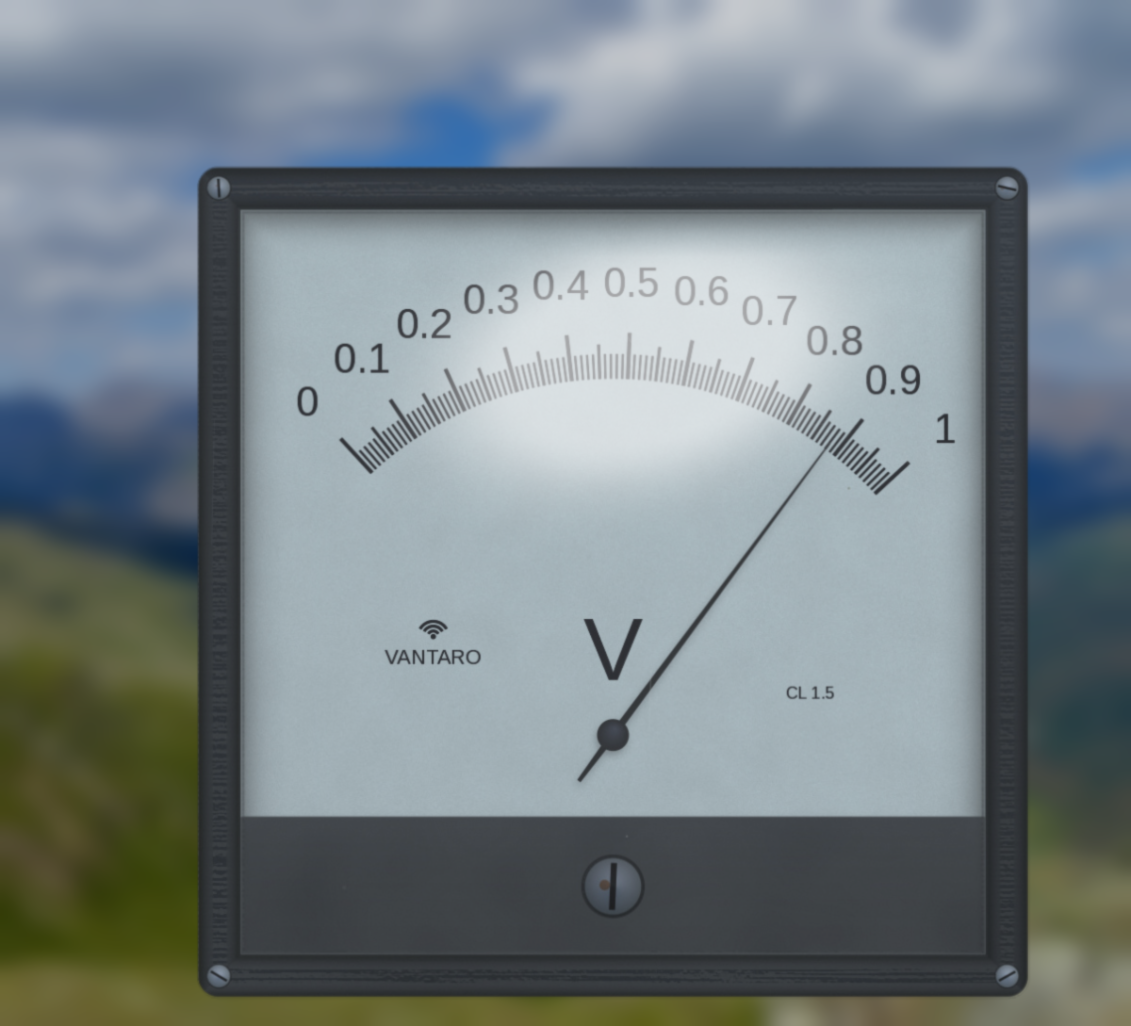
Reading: 0.88; V
